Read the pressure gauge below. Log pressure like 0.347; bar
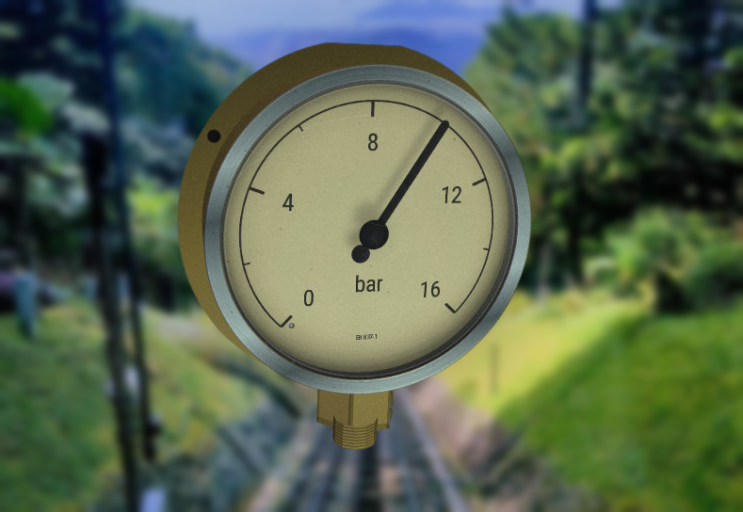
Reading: 10; bar
